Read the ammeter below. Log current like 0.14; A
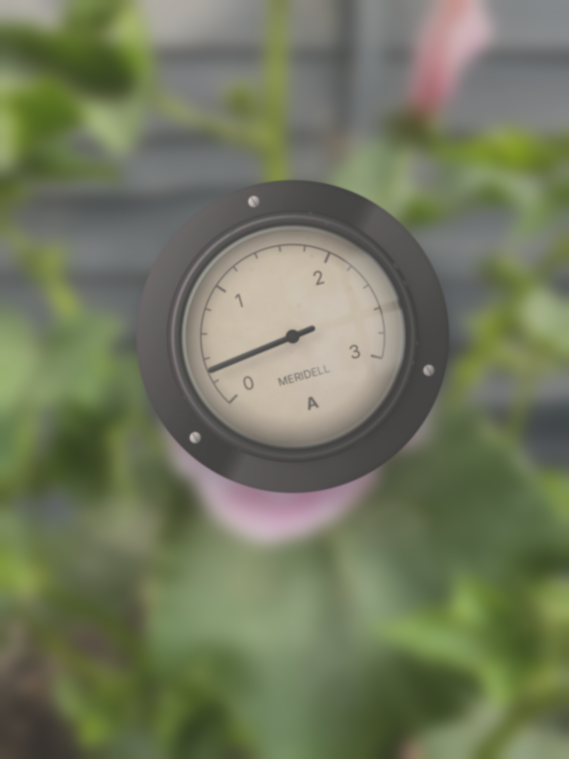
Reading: 0.3; A
